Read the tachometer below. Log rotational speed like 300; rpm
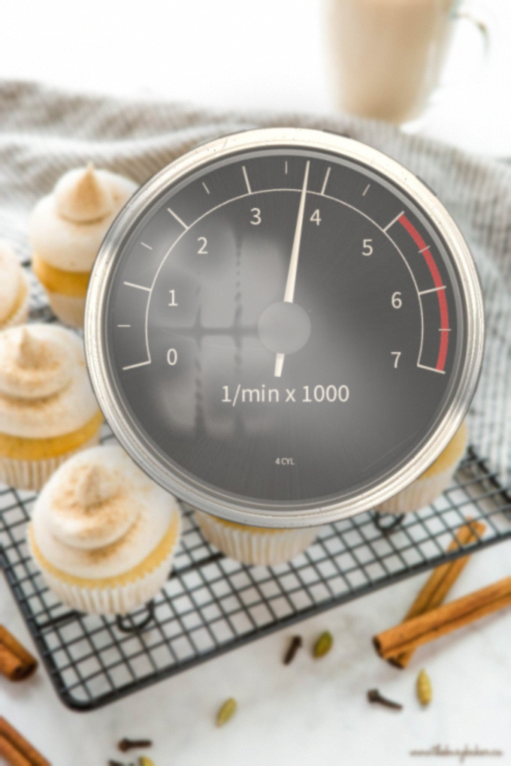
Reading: 3750; rpm
